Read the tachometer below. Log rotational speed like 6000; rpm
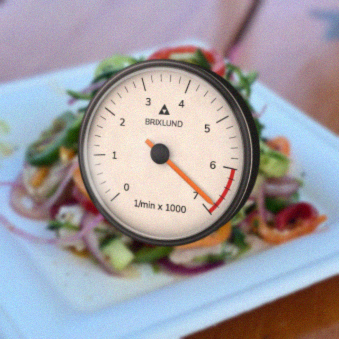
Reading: 6800; rpm
